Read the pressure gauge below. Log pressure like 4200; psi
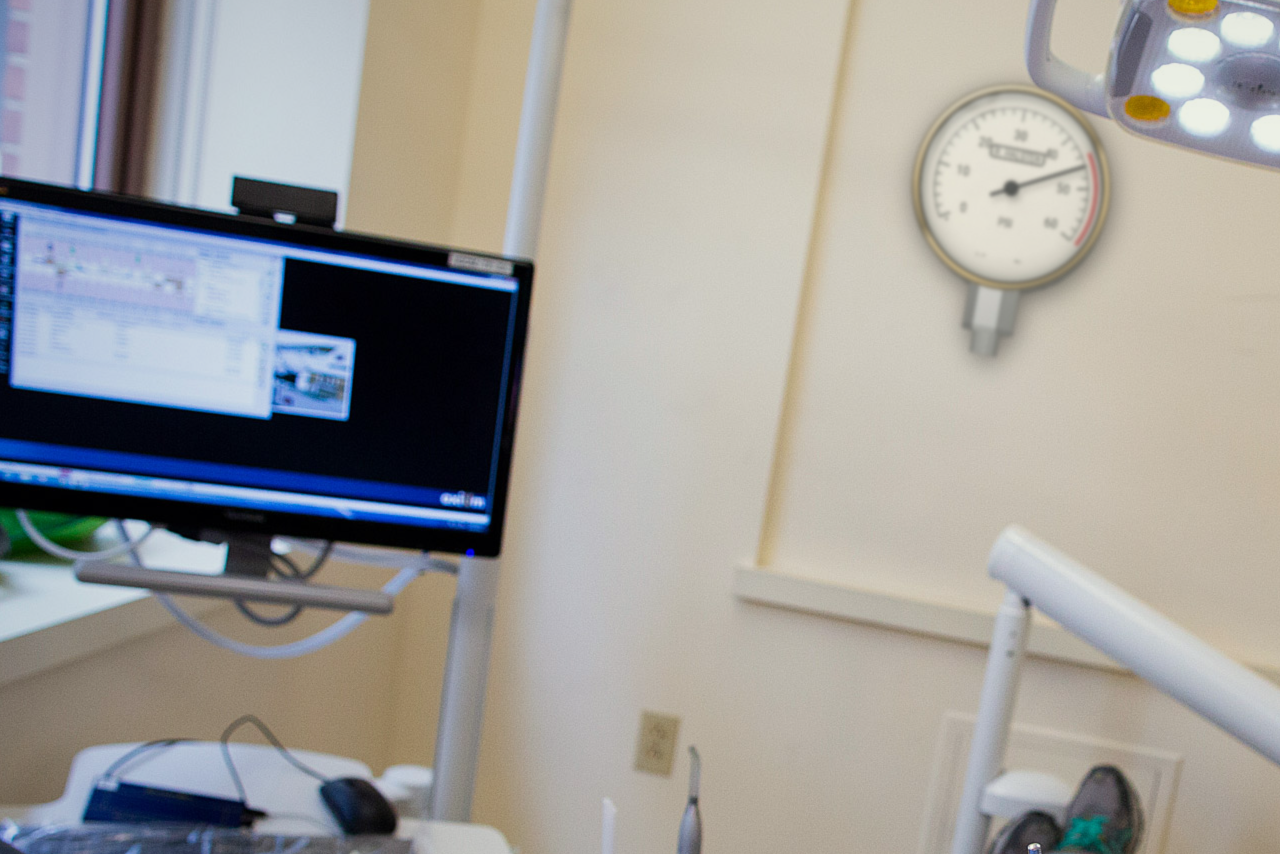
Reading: 46; psi
